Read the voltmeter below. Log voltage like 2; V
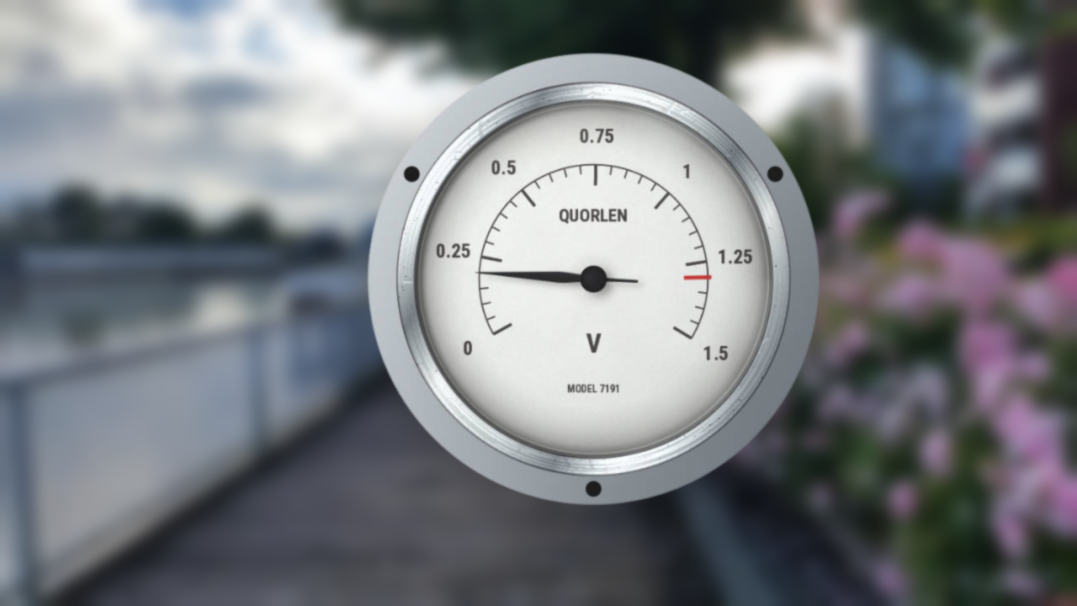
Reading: 0.2; V
